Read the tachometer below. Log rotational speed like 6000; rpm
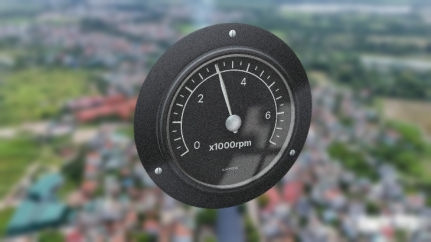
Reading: 3000; rpm
